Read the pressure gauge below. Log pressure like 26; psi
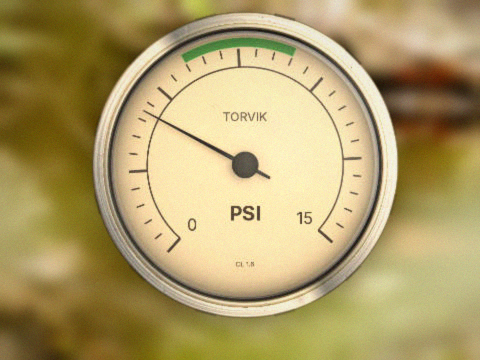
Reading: 4.25; psi
